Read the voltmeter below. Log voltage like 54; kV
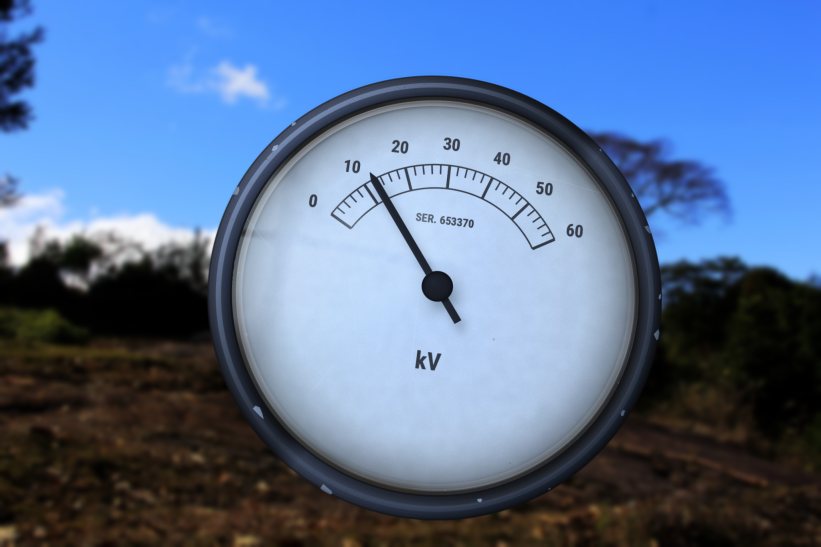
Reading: 12; kV
